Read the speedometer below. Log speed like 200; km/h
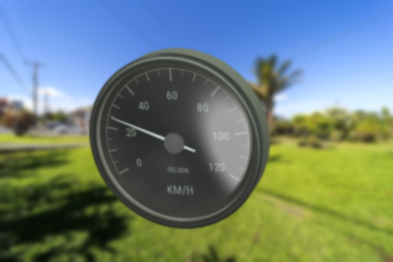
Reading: 25; km/h
